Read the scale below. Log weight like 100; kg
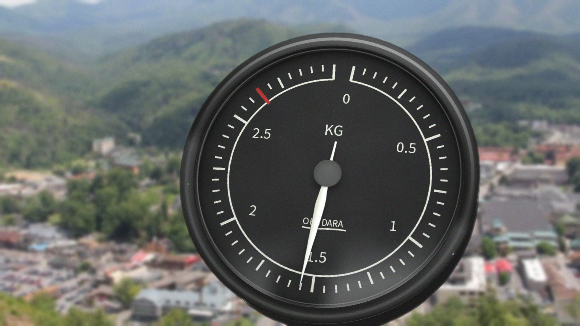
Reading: 1.55; kg
